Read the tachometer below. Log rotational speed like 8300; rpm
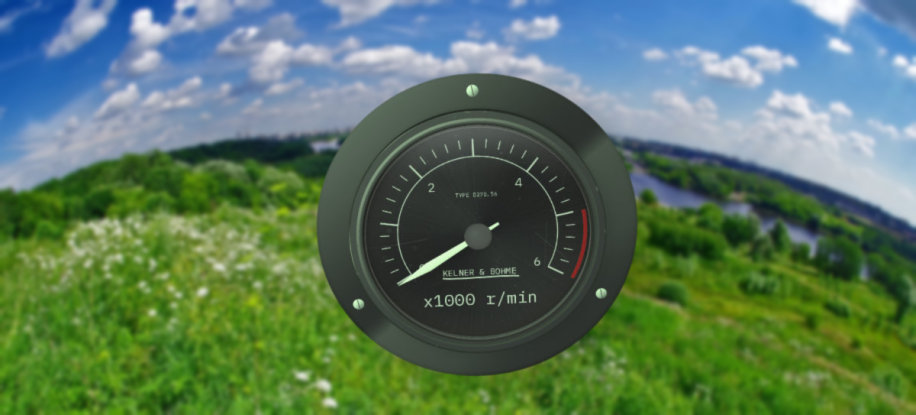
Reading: 0; rpm
